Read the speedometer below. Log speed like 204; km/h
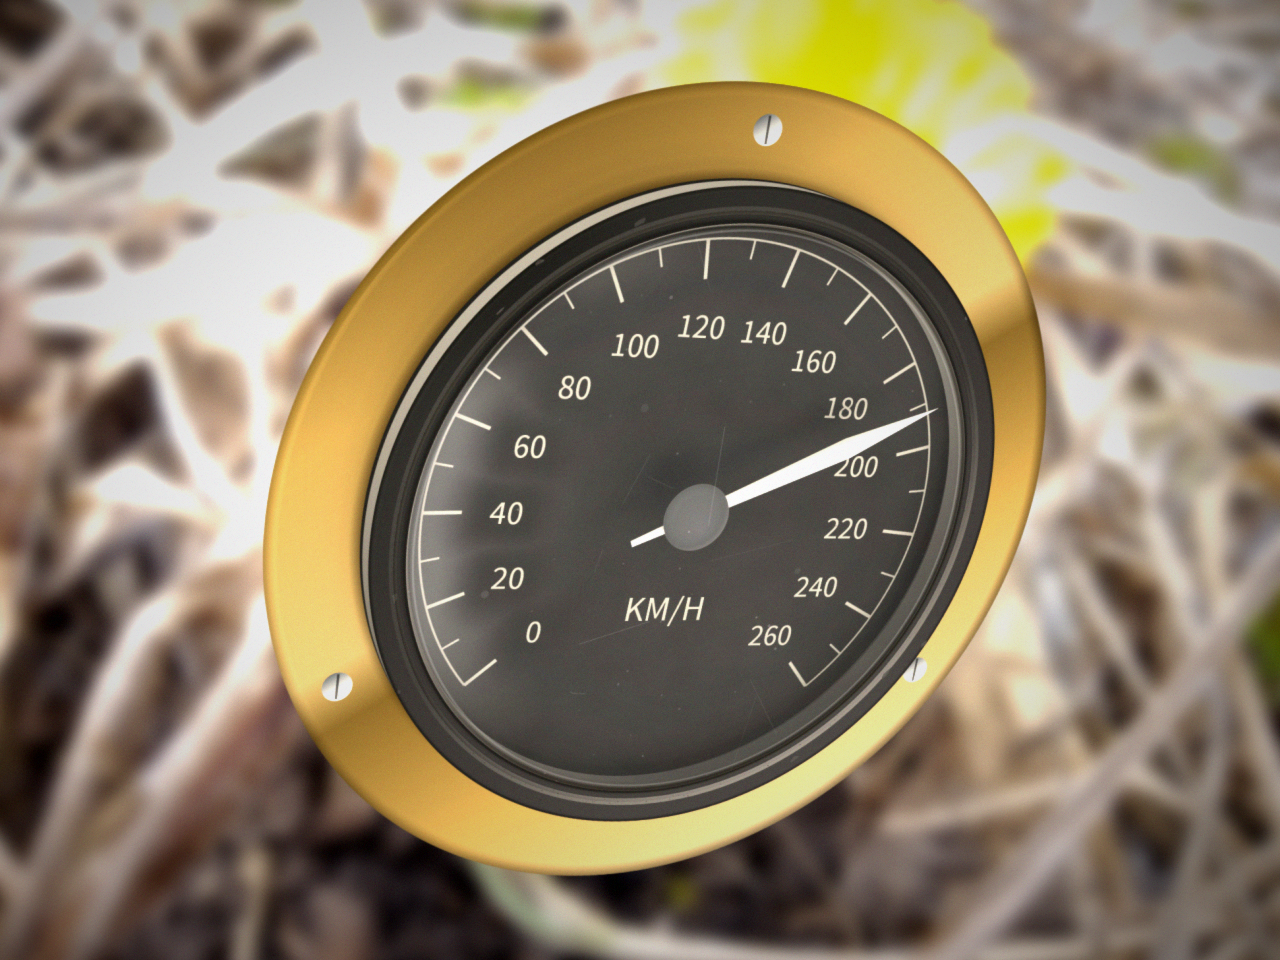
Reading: 190; km/h
